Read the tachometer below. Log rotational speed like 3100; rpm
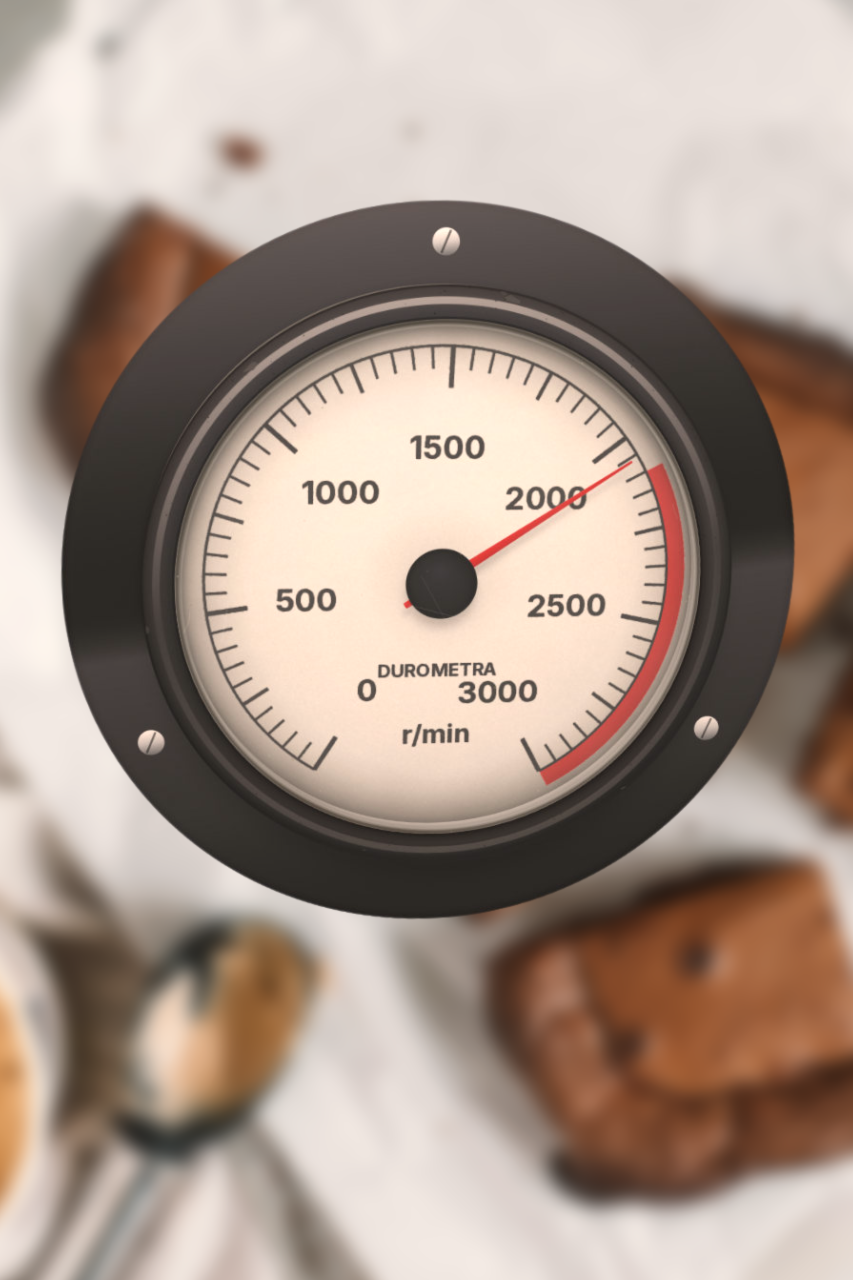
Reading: 2050; rpm
